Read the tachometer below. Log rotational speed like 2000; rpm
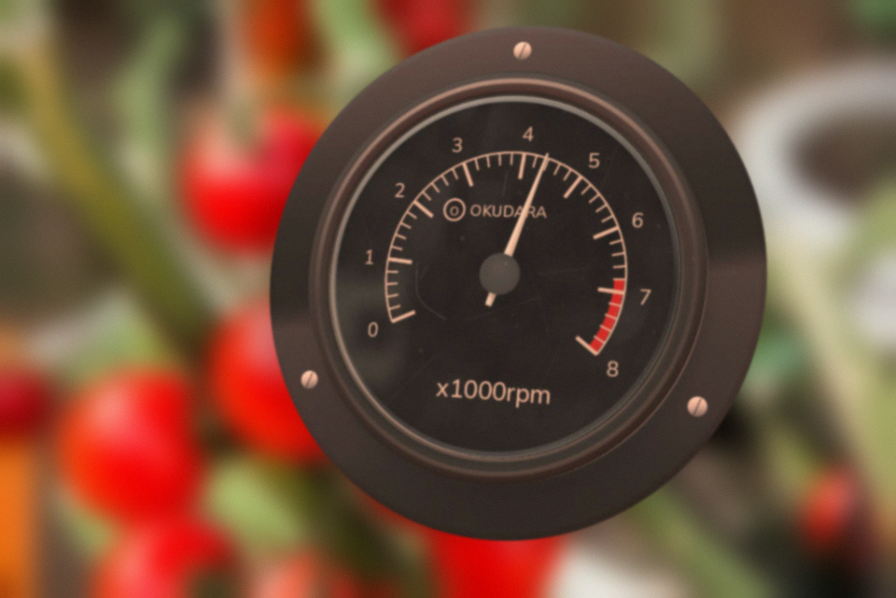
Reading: 4400; rpm
